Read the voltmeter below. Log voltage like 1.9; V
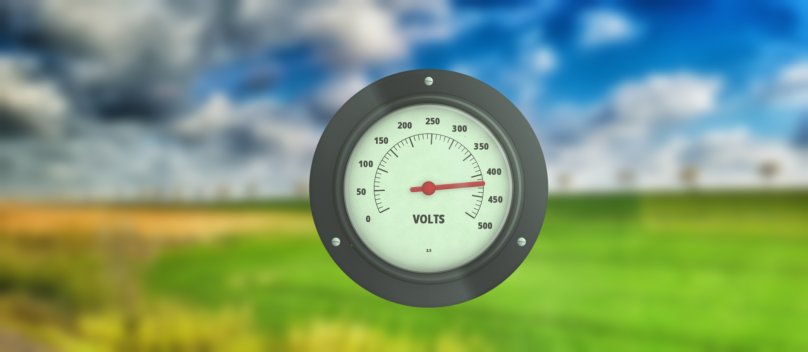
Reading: 420; V
